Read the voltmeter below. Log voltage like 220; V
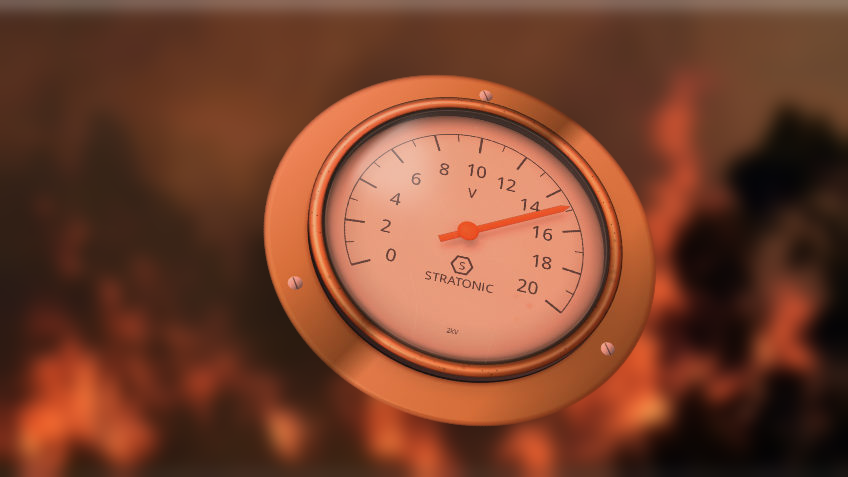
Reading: 15; V
